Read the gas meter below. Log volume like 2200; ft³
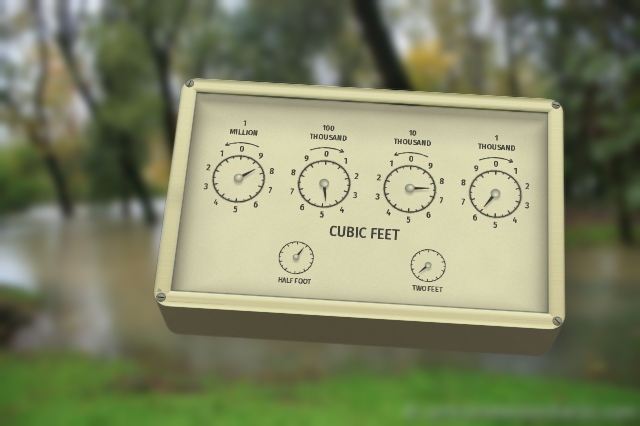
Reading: 847600; ft³
